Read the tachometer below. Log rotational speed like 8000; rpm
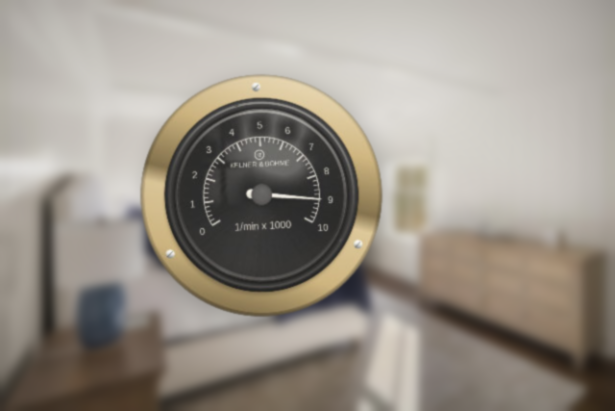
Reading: 9000; rpm
